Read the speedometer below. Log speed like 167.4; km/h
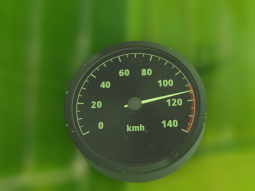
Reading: 115; km/h
